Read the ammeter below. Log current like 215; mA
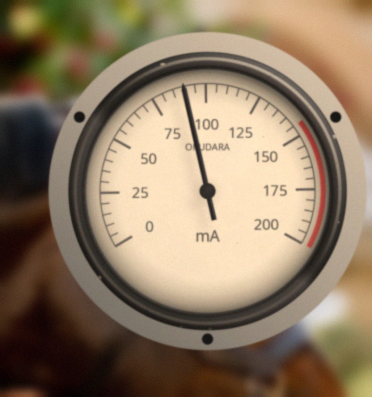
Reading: 90; mA
